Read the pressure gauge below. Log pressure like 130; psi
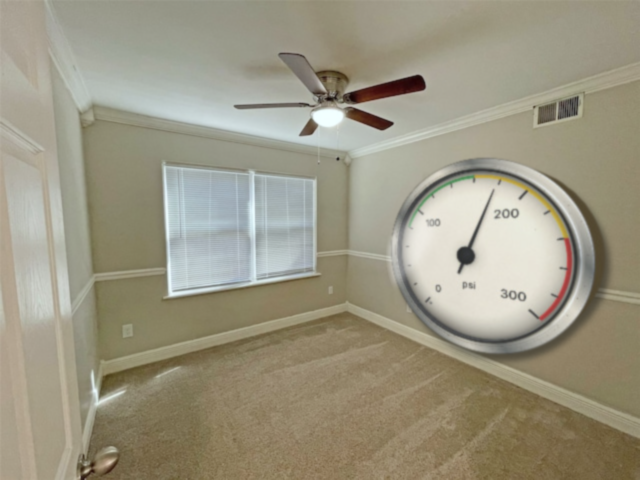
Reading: 180; psi
